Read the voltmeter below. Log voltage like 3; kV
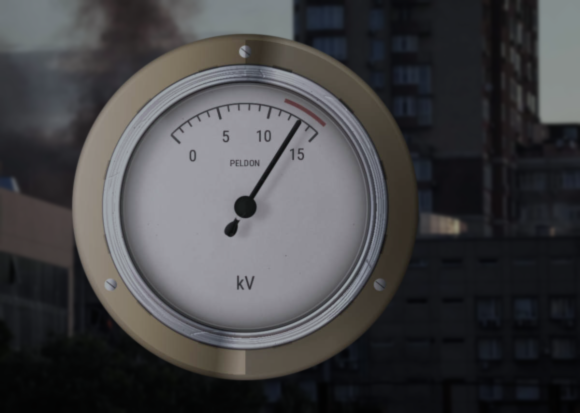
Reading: 13; kV
